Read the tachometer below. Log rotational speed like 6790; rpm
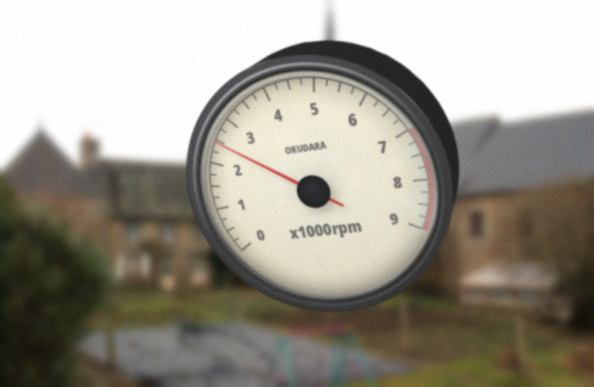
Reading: 2500; rpm
